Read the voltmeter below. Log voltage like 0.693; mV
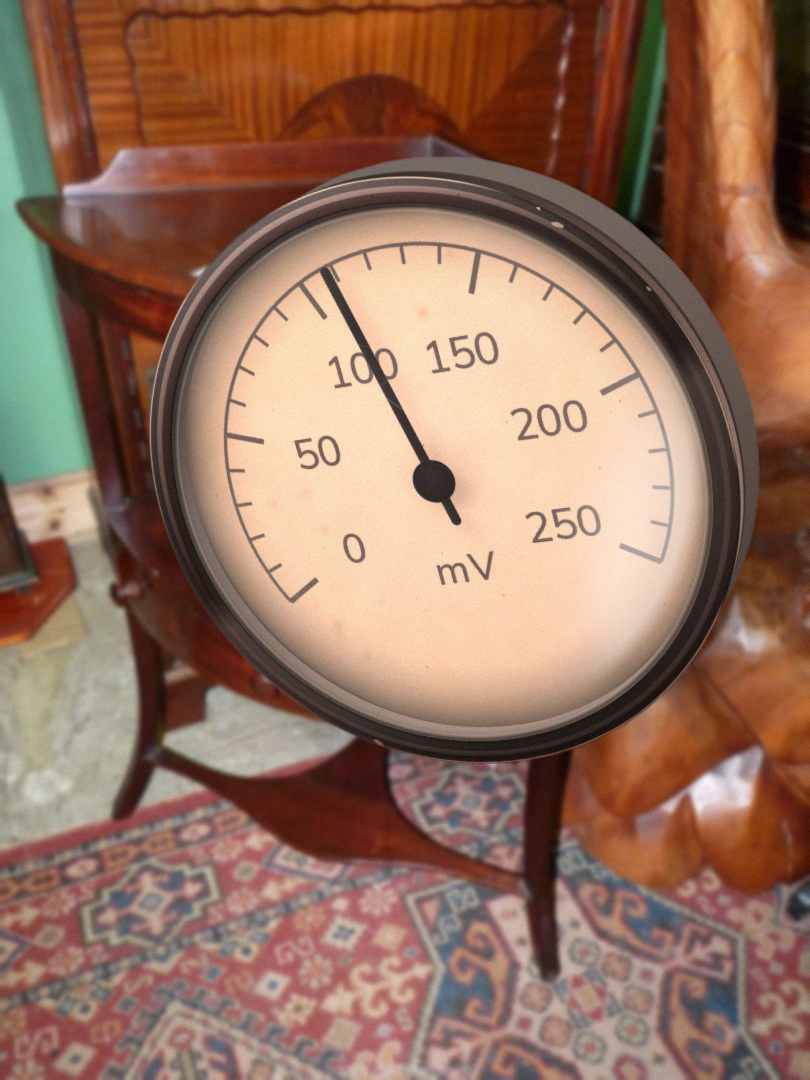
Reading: 110; mV
